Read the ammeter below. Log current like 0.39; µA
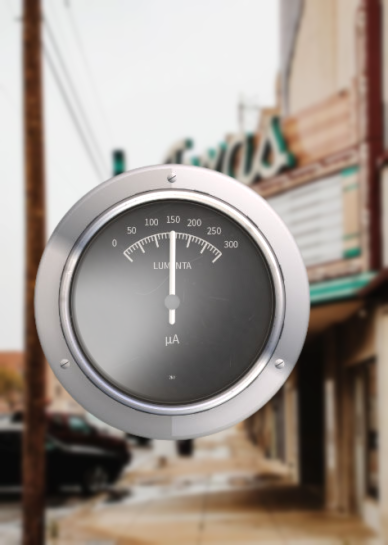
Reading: 150; µA
